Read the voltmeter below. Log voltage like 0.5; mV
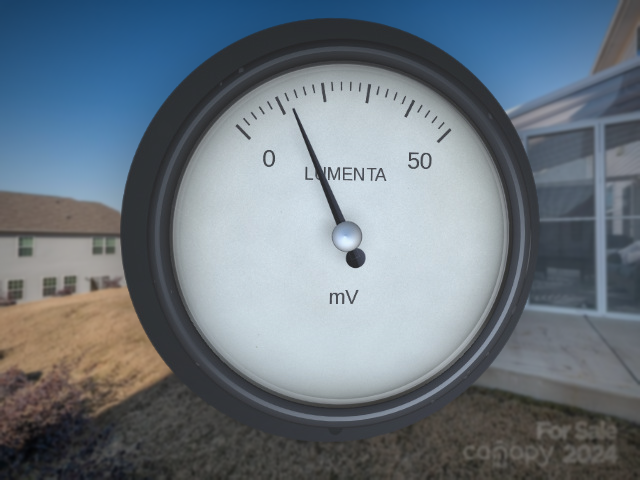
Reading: 12; mV
